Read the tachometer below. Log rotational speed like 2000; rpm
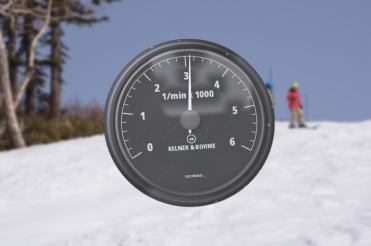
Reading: 3100; rpm
